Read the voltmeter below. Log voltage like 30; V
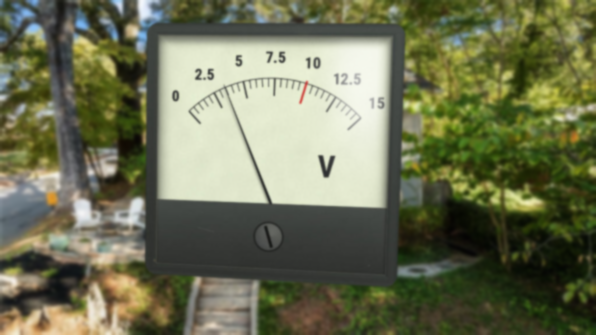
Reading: 3.5; V
